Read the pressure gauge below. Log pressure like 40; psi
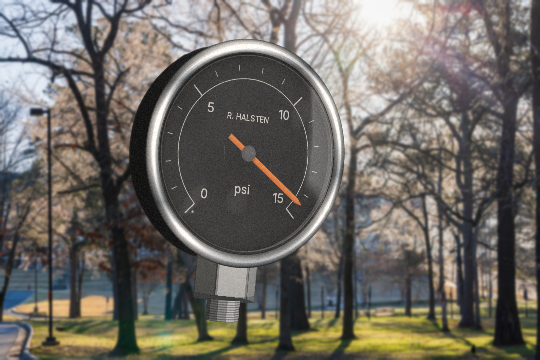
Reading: 14.5; psi
